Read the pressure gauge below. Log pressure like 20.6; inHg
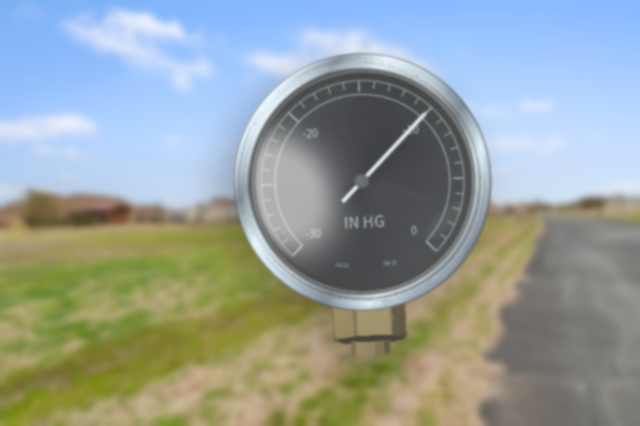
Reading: -10; inHg
